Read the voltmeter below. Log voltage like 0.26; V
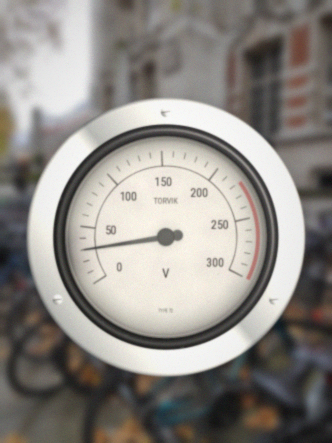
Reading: 30; V
